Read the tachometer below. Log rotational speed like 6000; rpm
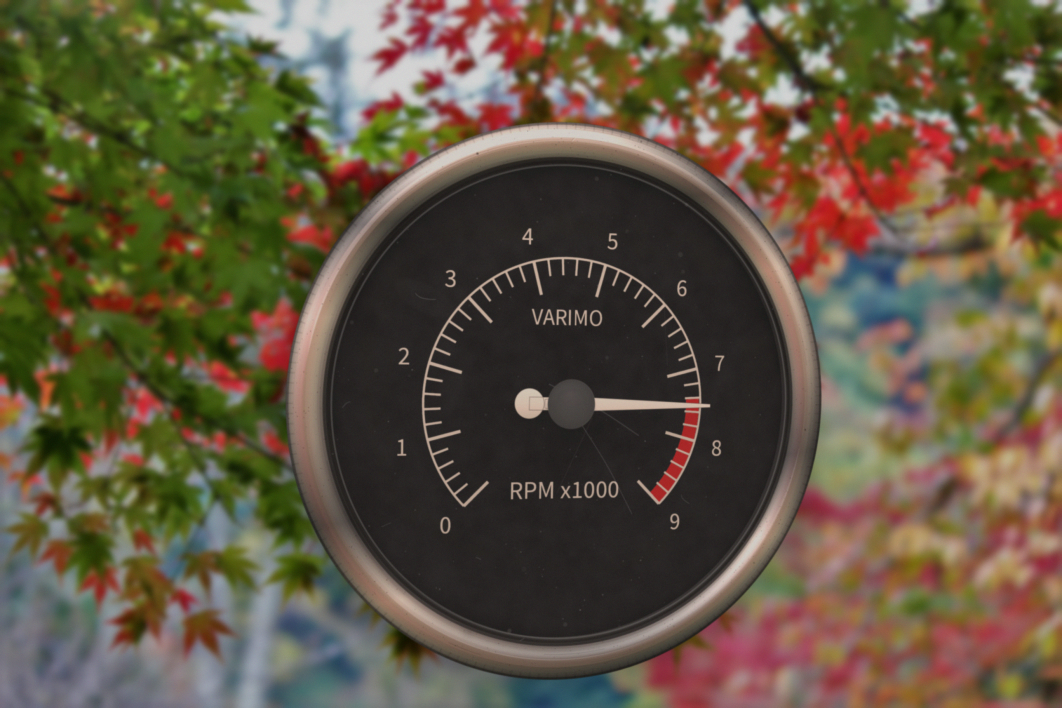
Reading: 7500; rpm
